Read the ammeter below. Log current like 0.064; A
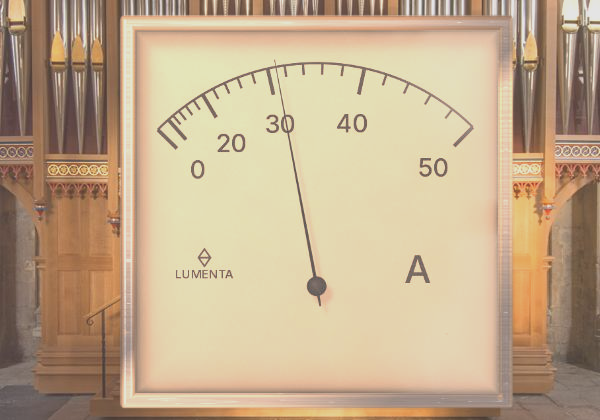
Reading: 31; A
